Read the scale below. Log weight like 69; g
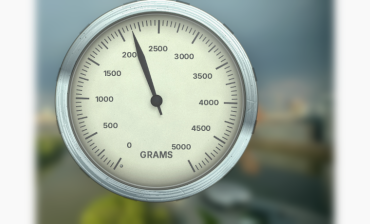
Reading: 2150; g
